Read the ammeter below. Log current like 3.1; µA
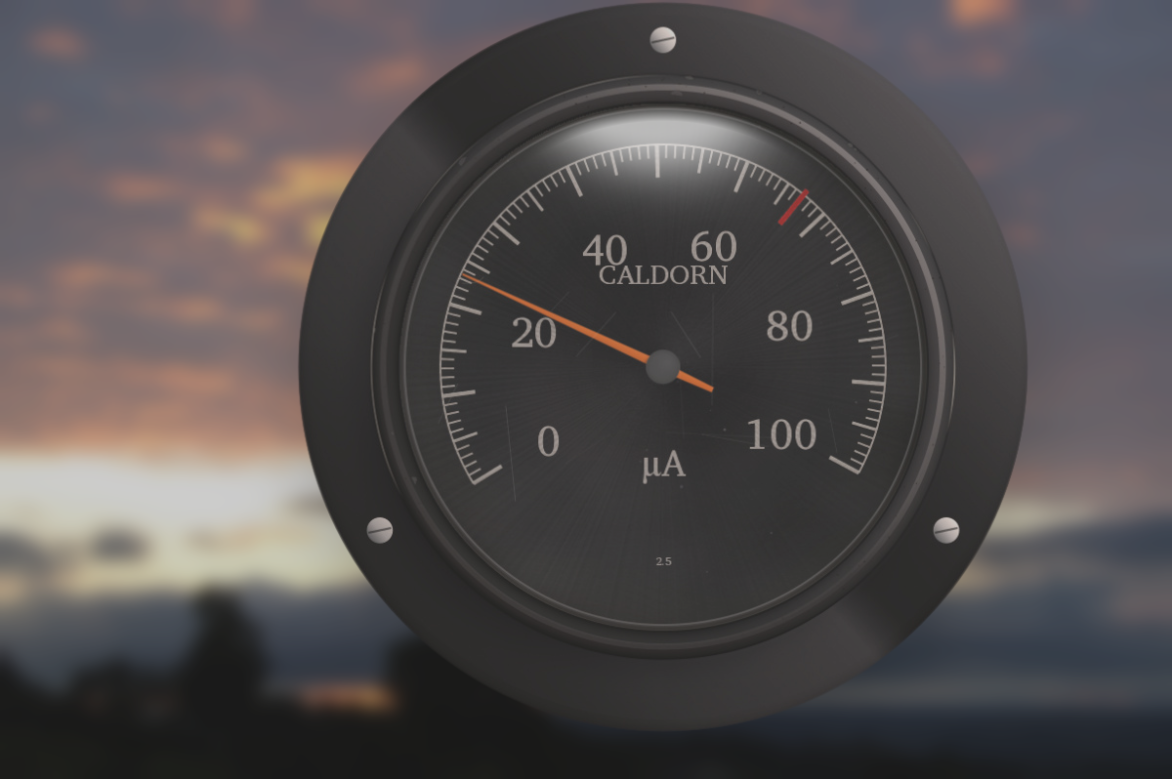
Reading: 23.5; µA
